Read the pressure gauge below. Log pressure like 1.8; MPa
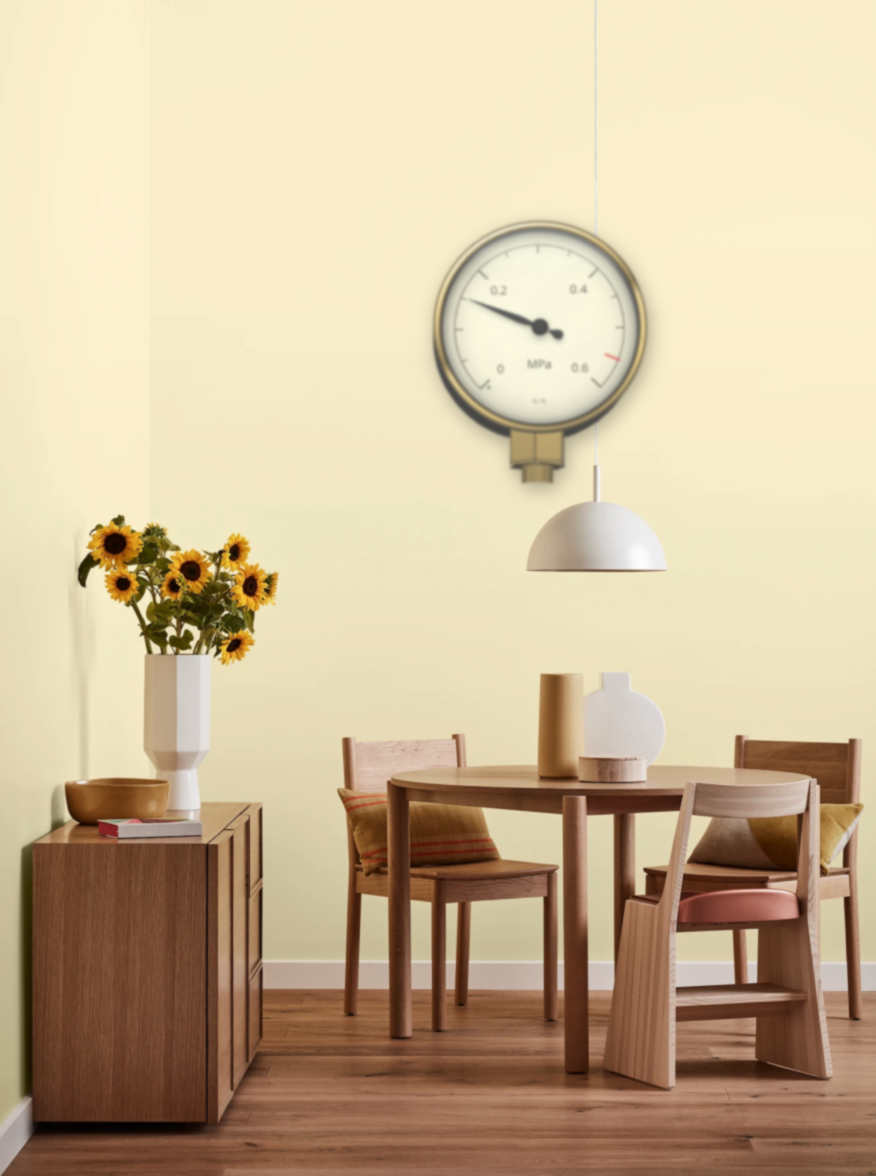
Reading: 0.15; MPa
